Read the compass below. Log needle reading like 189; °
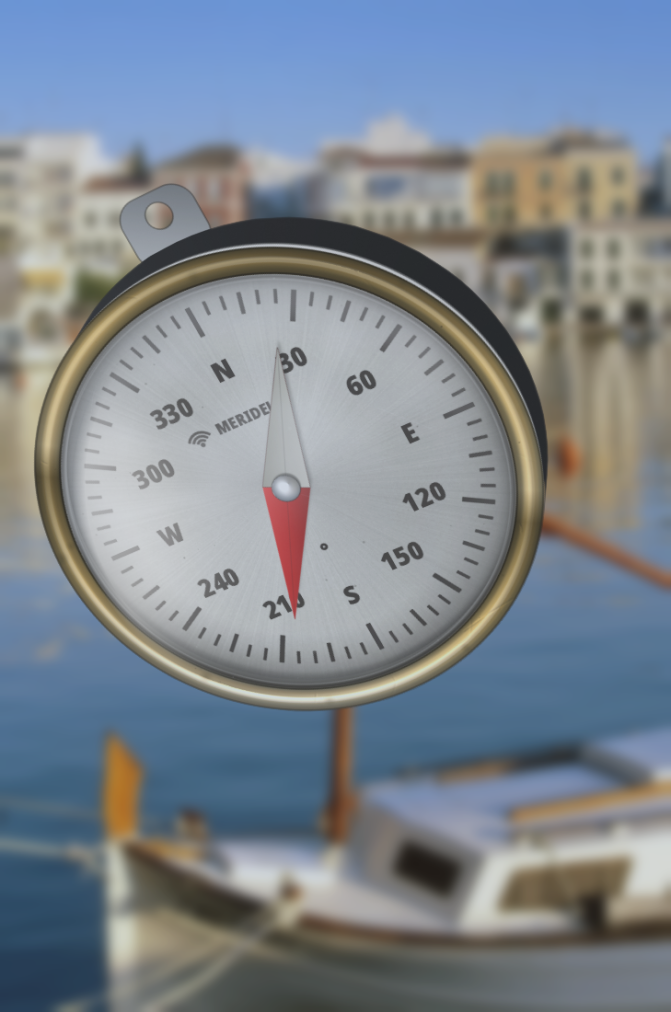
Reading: 205; °
